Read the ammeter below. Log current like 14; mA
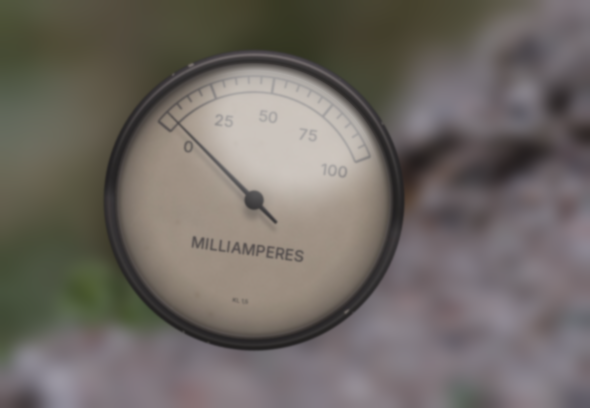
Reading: 5; mA
